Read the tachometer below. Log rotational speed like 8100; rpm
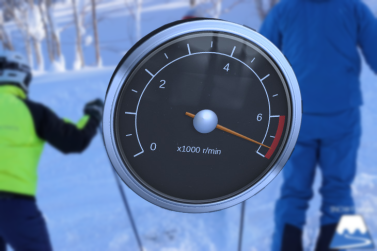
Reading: 6750; rpm
